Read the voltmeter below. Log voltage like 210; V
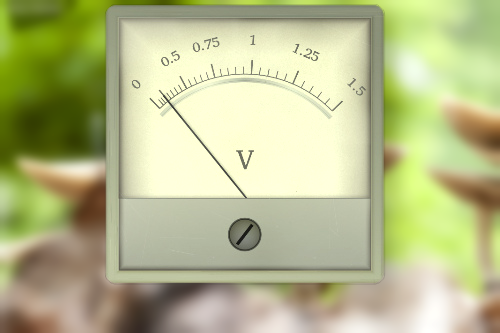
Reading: 0.25; V
